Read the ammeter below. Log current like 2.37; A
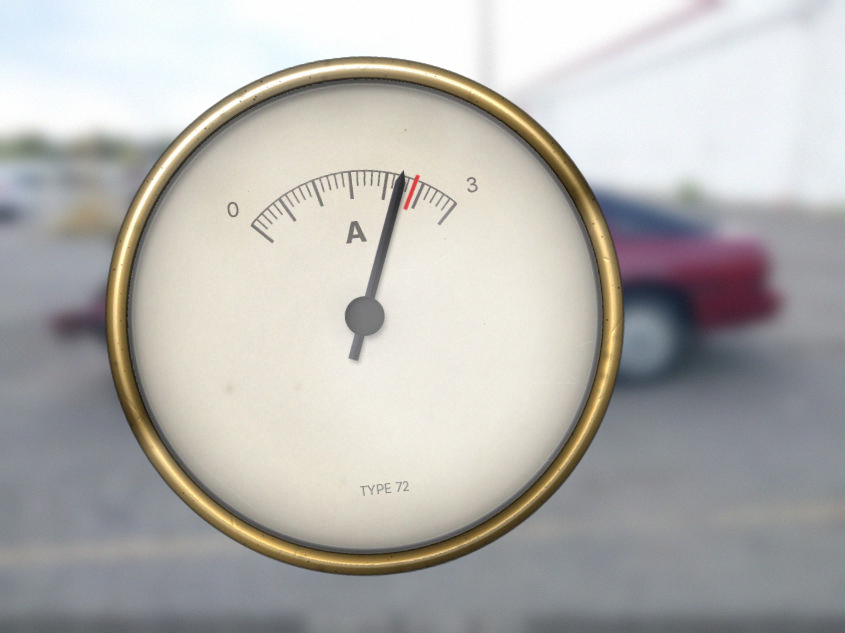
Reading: 2.2; A
